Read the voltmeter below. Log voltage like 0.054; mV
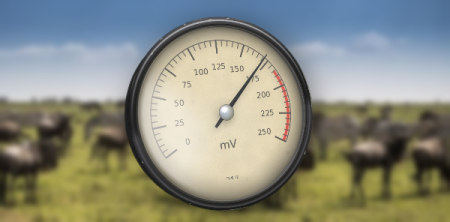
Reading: 170; mV
